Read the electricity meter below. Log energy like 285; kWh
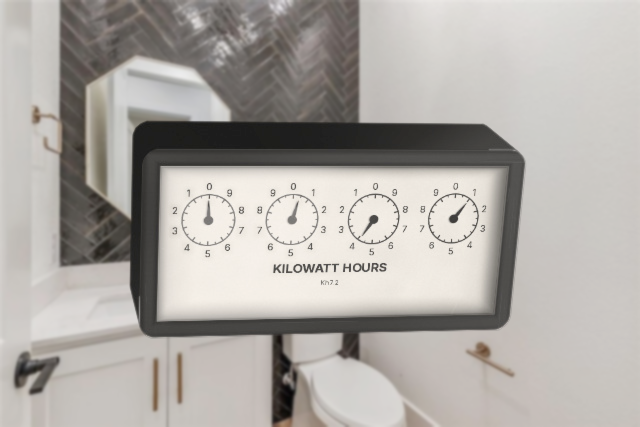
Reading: 41; kWh
